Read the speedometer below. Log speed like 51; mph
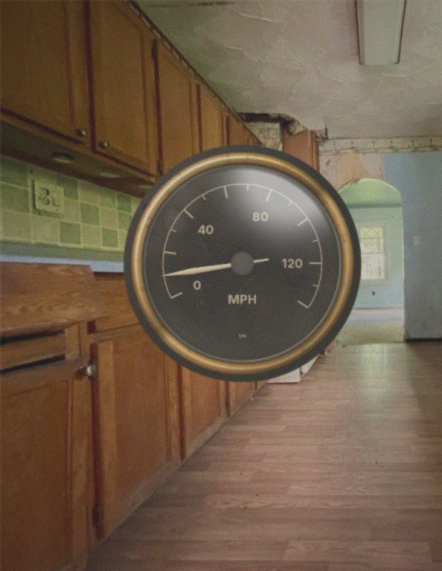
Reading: 10; mph
